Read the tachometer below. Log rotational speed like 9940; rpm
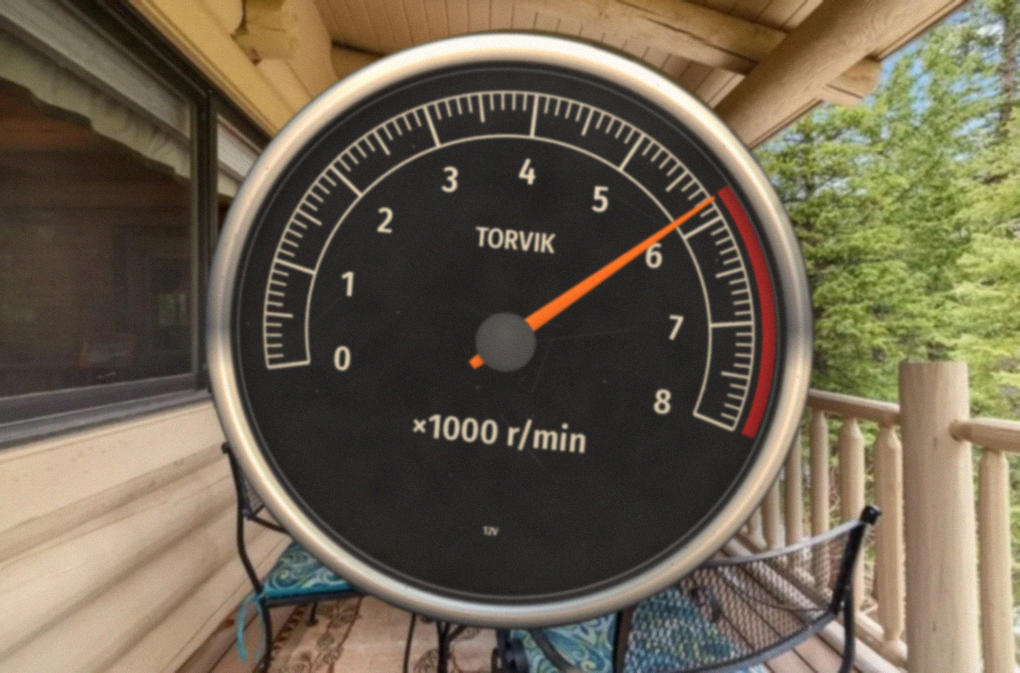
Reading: 5800; rpm
